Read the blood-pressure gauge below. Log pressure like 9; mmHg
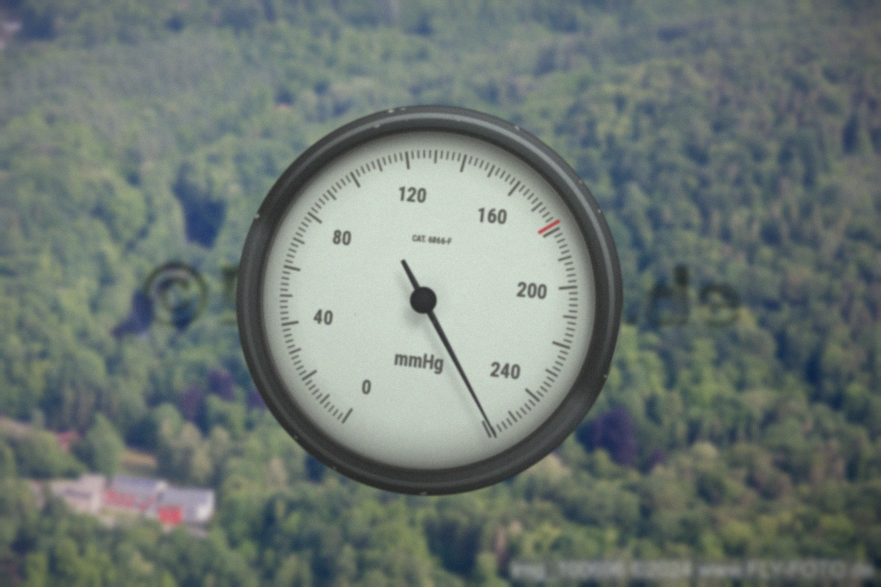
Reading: 258; mmHg
